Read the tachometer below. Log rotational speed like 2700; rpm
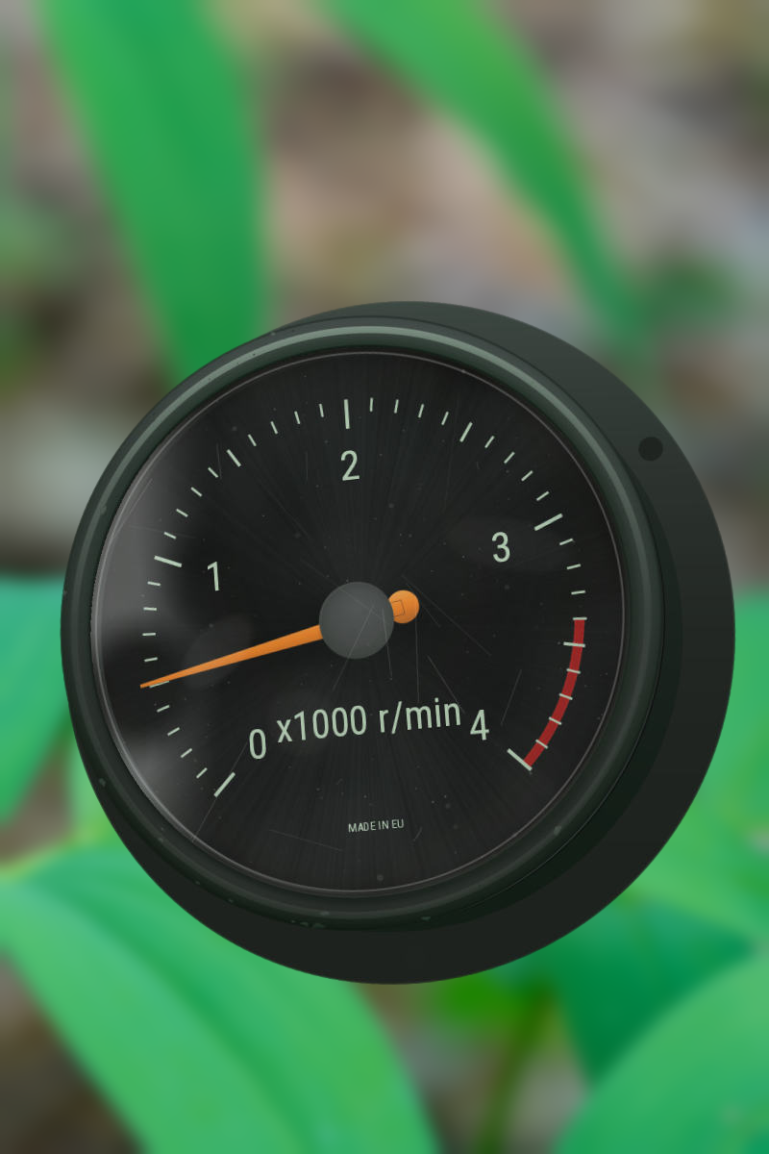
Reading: 500; rpm
